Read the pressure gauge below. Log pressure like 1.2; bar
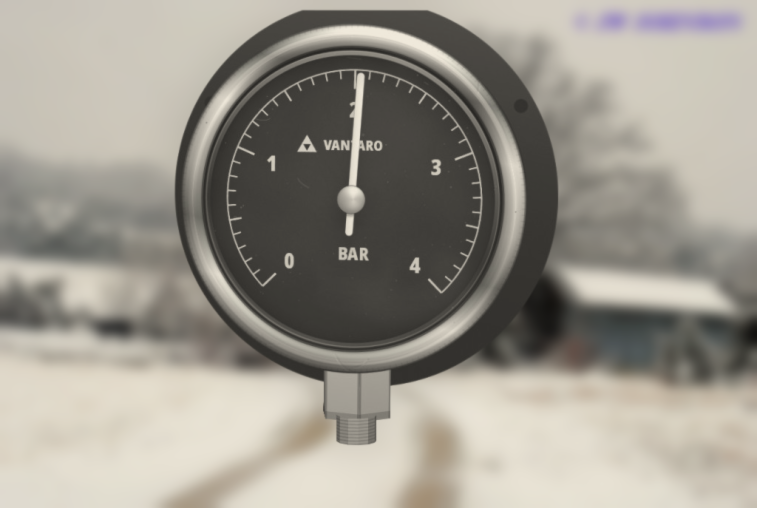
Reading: 2.05; bar
